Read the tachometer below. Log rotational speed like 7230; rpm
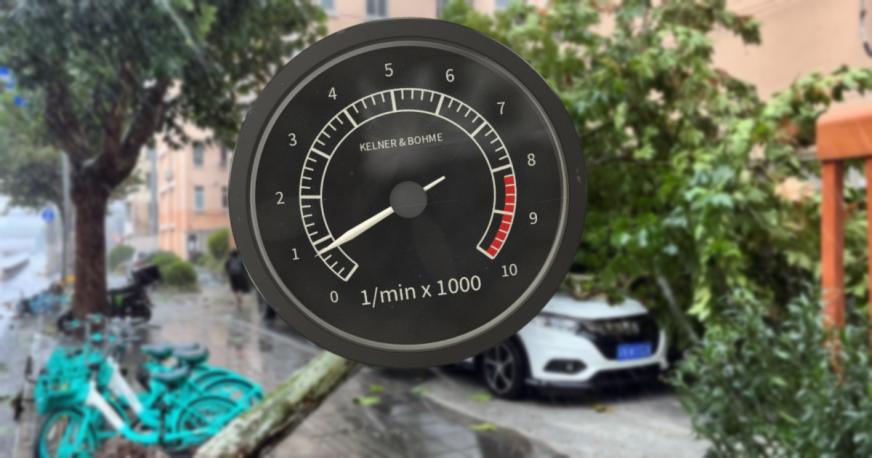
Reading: 800; rpm
